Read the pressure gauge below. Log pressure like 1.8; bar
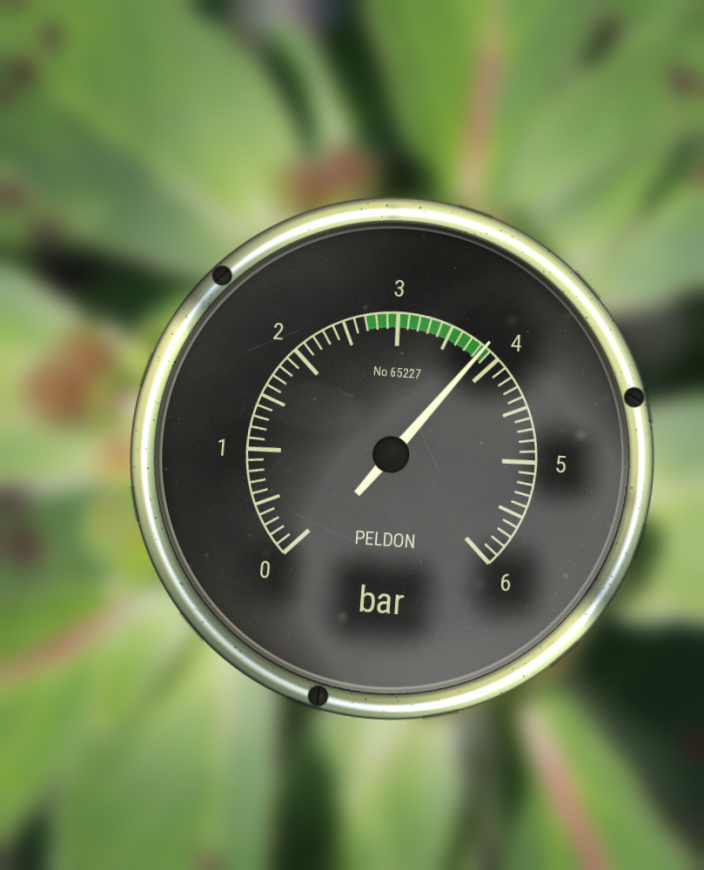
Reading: 3.85; bar
